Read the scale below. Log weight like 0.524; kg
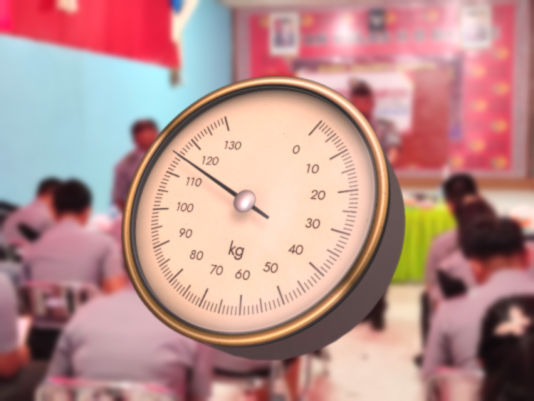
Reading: 115; kg
